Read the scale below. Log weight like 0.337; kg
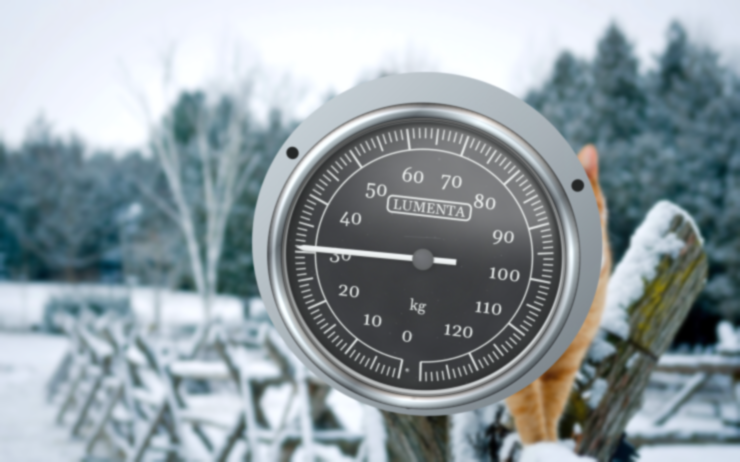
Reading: 31; kg
